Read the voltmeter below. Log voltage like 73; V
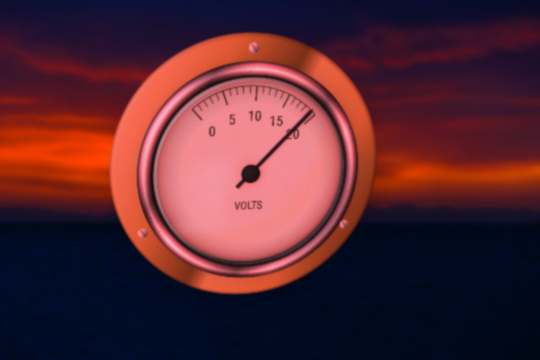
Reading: 19; V
